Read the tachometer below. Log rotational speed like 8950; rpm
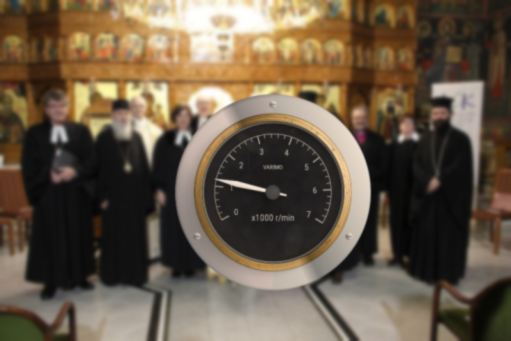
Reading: 1200; rpm
